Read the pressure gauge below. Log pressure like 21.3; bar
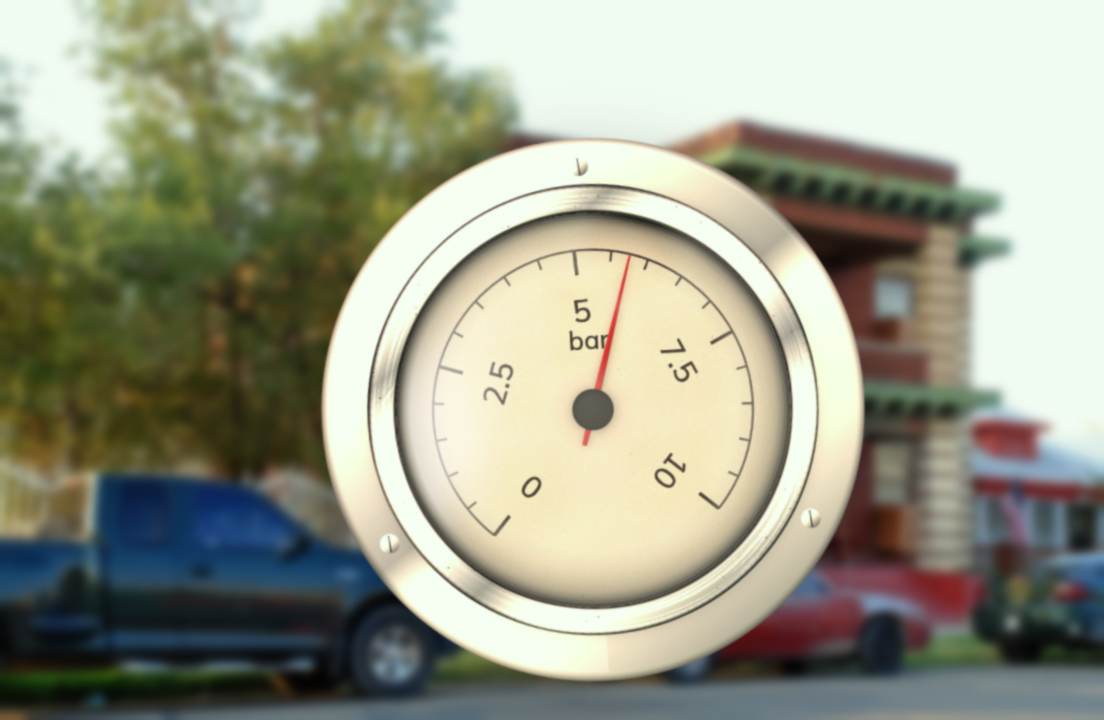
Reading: 5.75; bar
